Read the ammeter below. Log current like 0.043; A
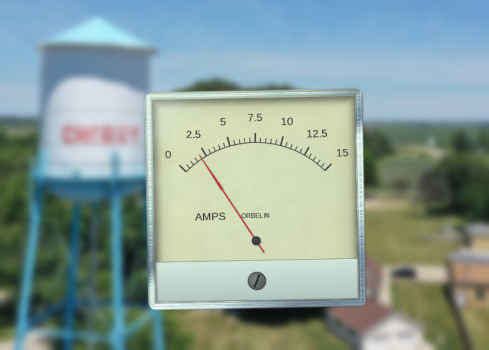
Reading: 2; A
